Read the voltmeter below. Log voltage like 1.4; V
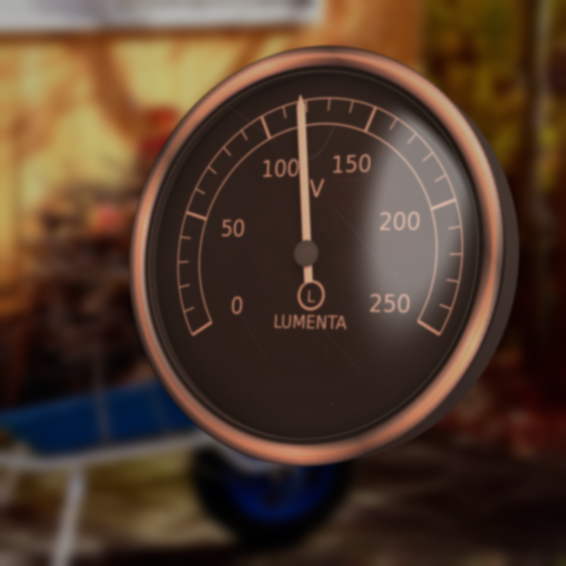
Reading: 120; V
